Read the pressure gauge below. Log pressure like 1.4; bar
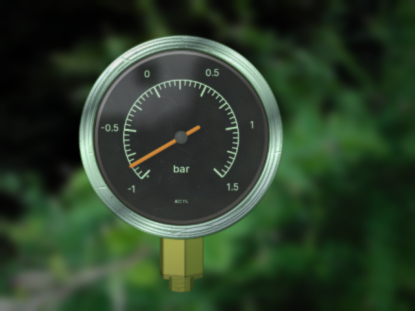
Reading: -0.85; bar
